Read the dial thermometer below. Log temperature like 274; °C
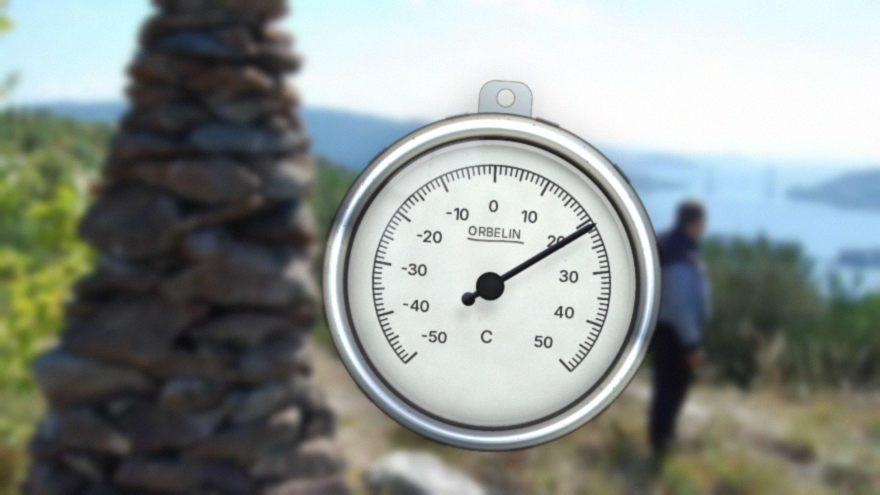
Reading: 21; °C
